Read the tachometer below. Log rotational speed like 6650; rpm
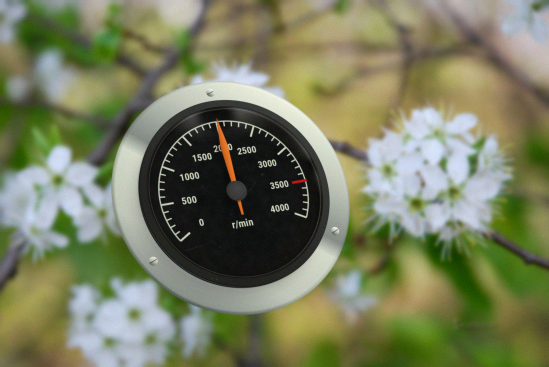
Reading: 2000; rpm
